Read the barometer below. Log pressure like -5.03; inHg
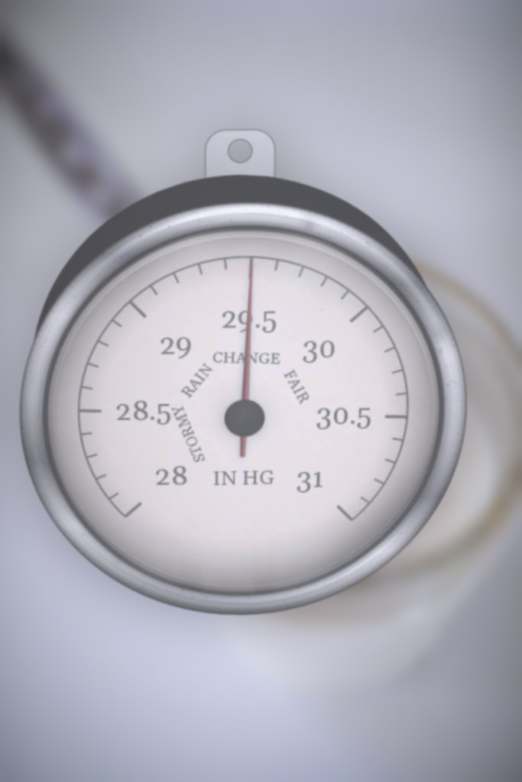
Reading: 29.5; inHg
